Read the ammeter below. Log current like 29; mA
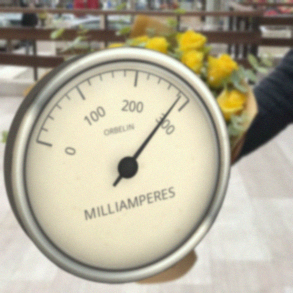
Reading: 280; mA
